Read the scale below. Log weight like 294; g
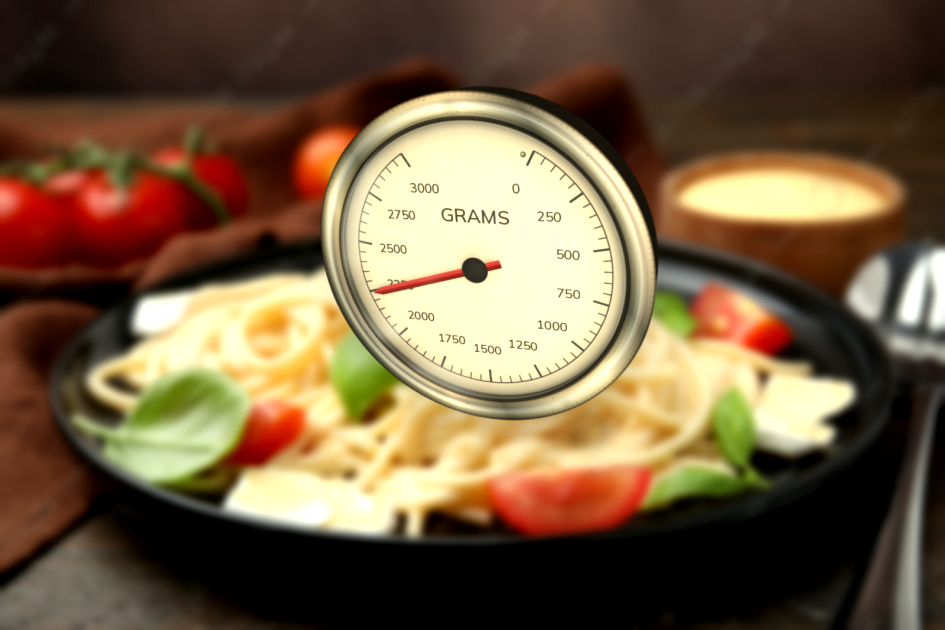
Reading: 2250; g
